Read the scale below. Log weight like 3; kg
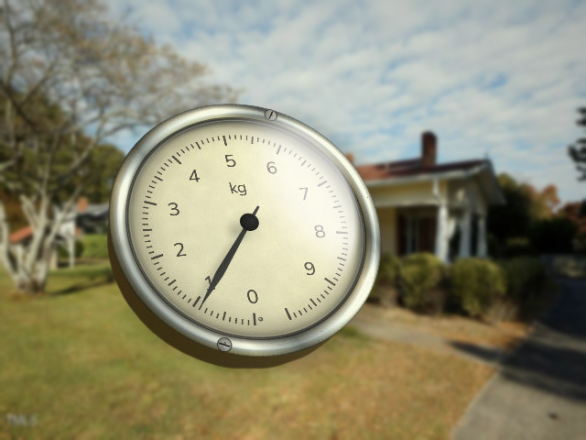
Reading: 0.9; kg
